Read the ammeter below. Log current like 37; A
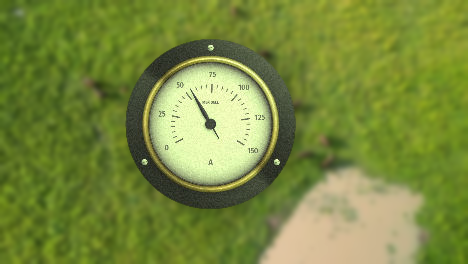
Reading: 55; A
